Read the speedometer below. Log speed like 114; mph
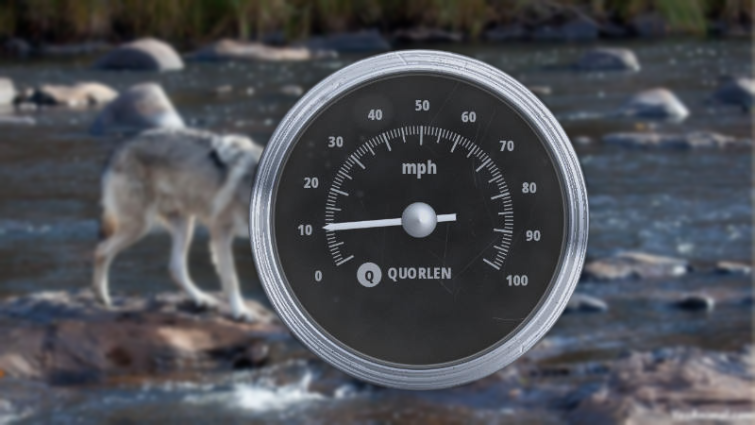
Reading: 10; mph
